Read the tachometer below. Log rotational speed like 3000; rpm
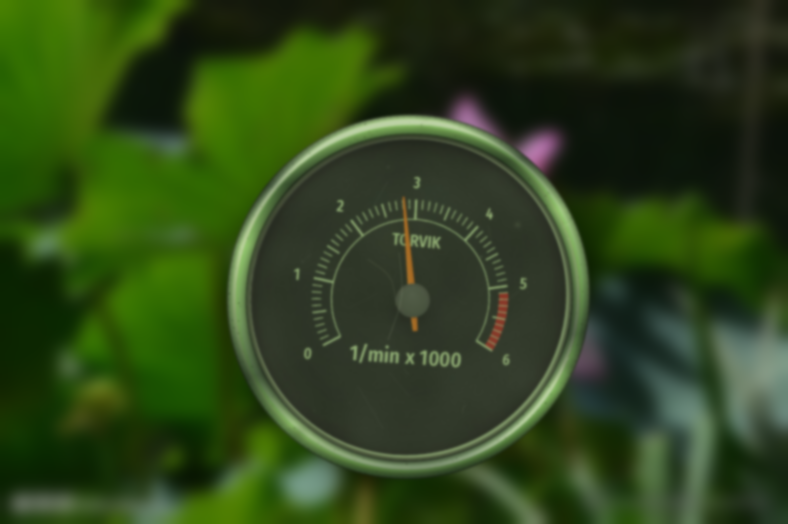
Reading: 2800; rpm
